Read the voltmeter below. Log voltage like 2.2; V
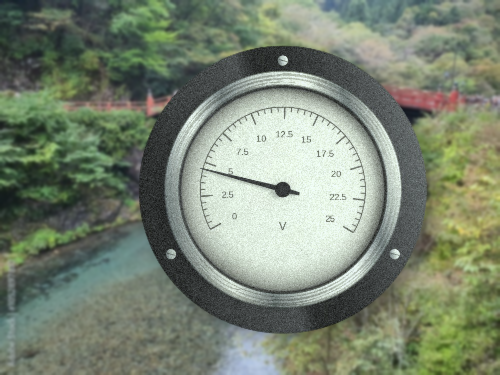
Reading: 4.5; V
